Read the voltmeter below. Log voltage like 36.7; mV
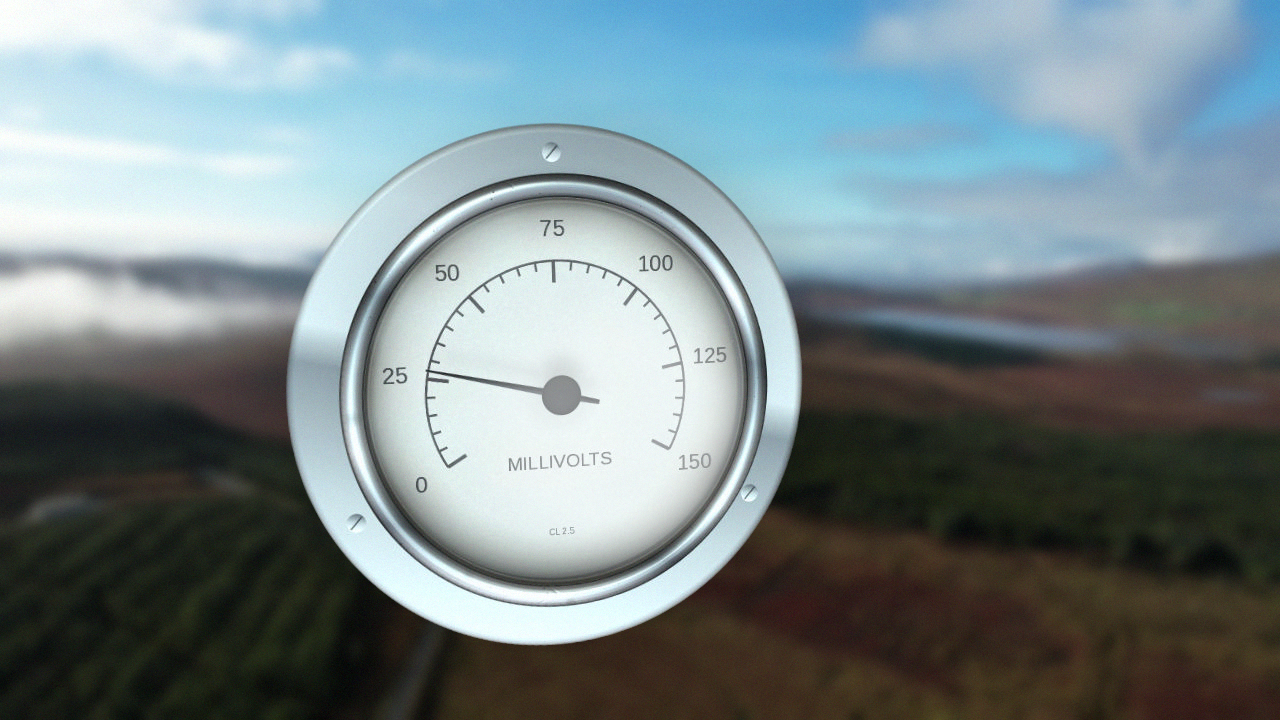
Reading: 27.5; mV
